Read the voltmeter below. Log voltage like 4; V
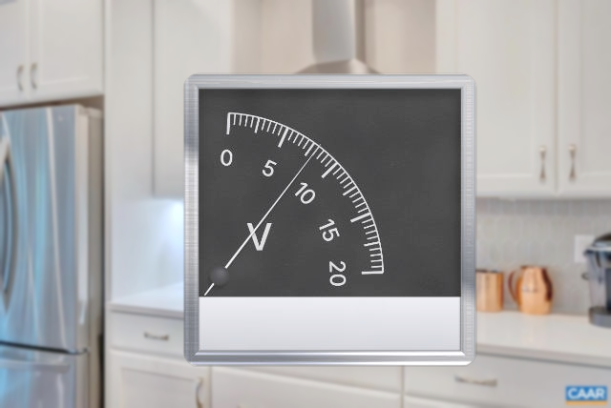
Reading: 8; V
